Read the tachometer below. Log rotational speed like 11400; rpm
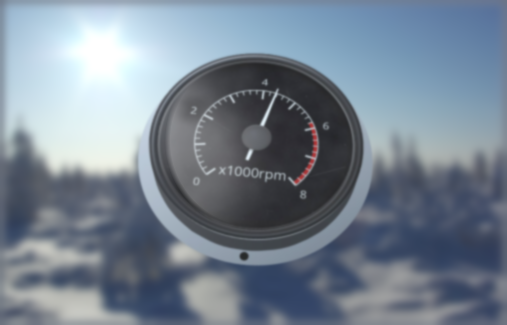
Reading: 4400; rpm
